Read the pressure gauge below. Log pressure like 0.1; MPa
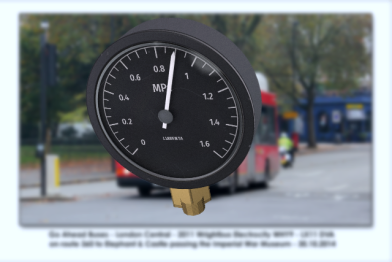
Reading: 0.9; MPa
